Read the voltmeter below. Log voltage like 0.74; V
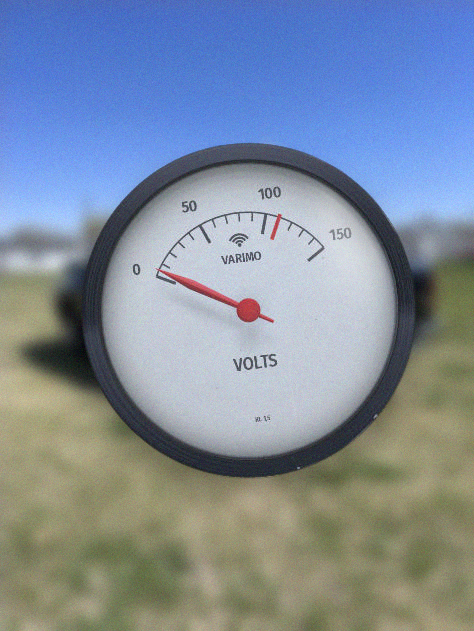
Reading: 5; V
